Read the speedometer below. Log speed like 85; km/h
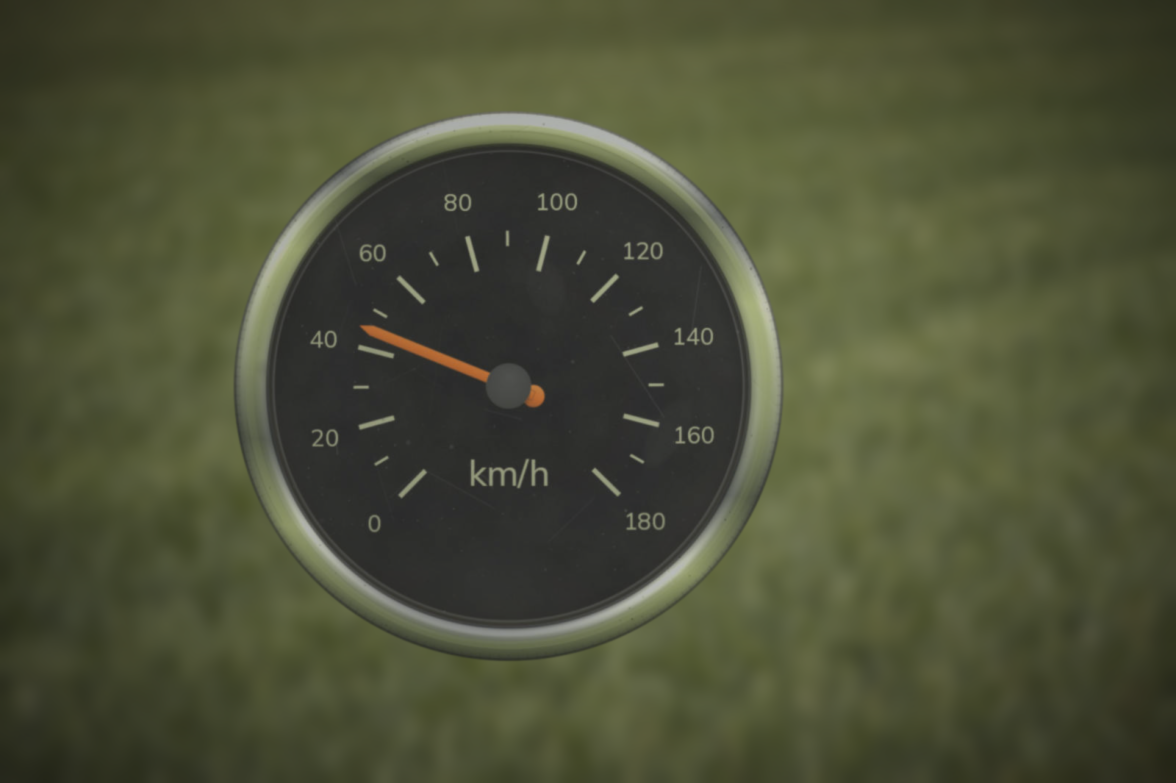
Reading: 45; km/h
